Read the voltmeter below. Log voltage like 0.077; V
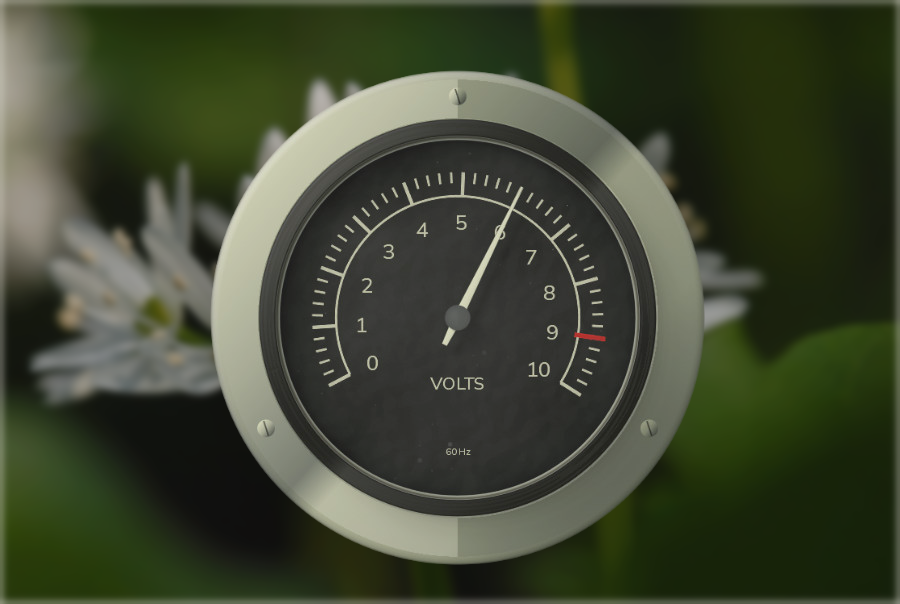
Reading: 6; V
